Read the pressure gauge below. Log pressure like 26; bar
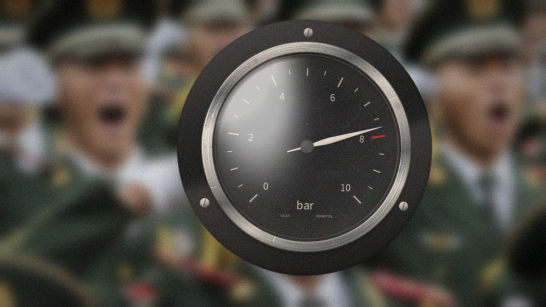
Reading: 7.75; bar
